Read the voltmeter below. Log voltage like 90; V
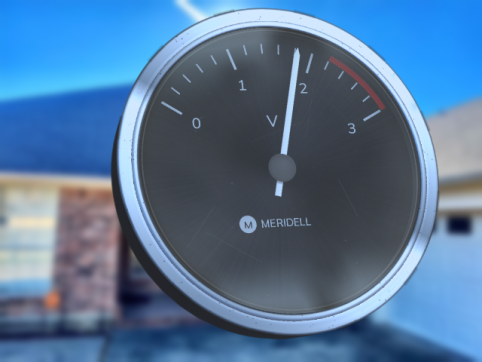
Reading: 1.8; V
